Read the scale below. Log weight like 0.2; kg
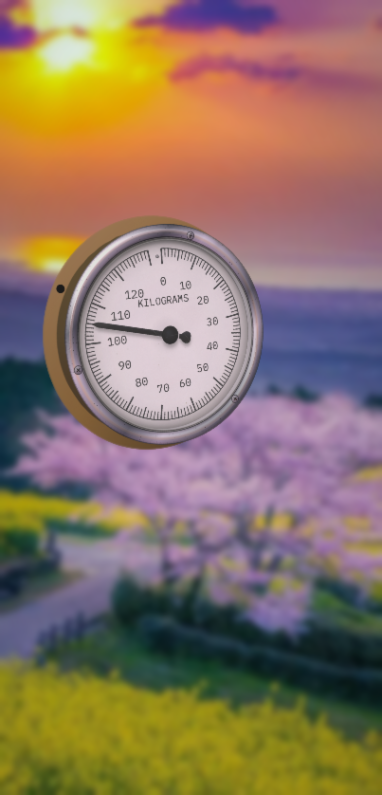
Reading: 105; kg
